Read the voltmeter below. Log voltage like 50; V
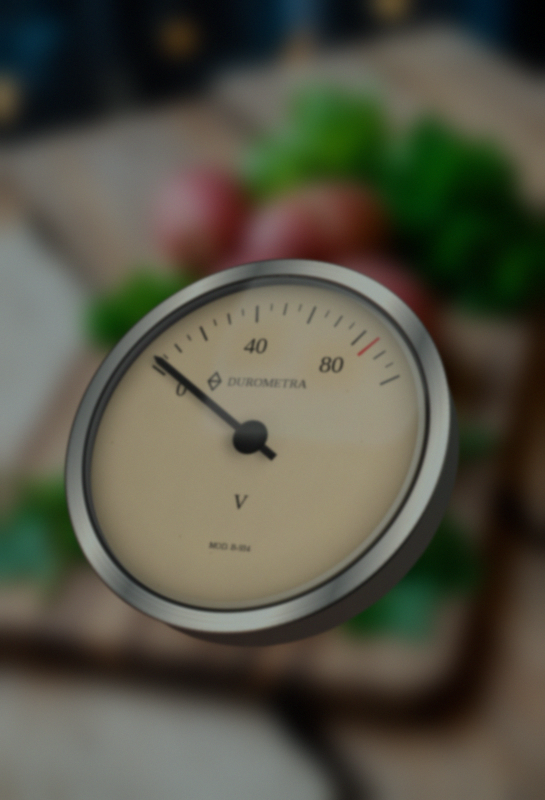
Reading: 2.5; V
